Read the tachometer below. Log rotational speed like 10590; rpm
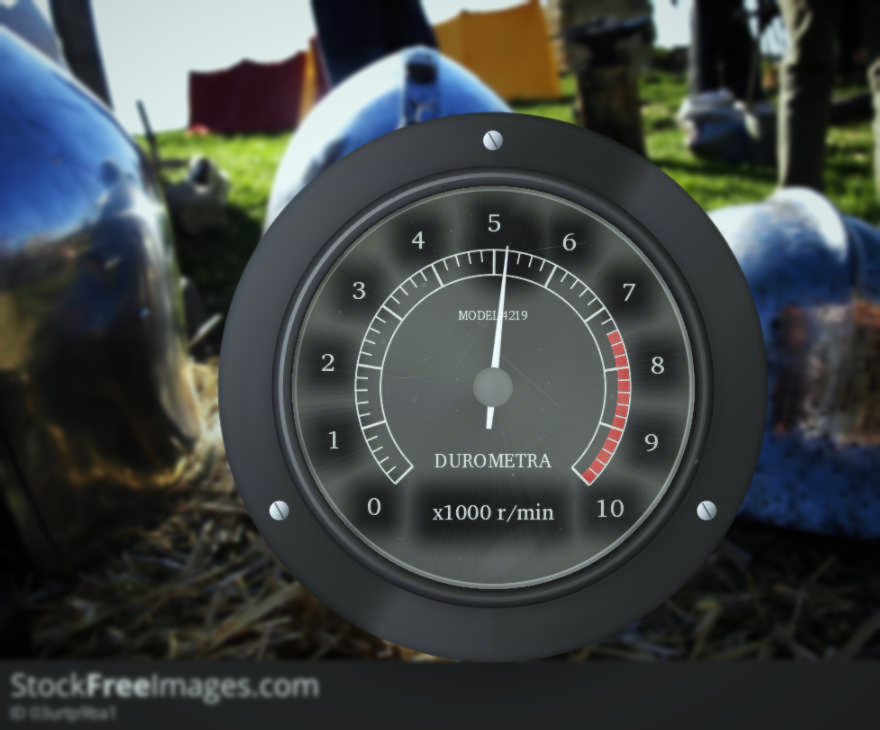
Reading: 5200; rpm
